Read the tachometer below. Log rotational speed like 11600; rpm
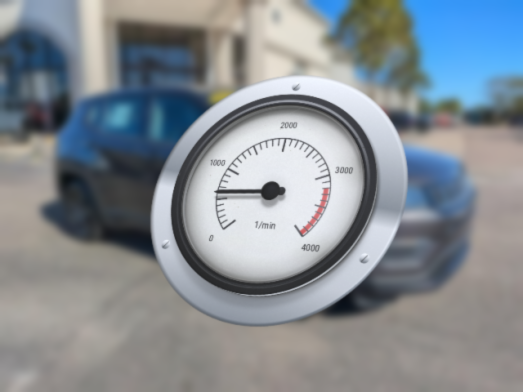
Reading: 600; rpm
